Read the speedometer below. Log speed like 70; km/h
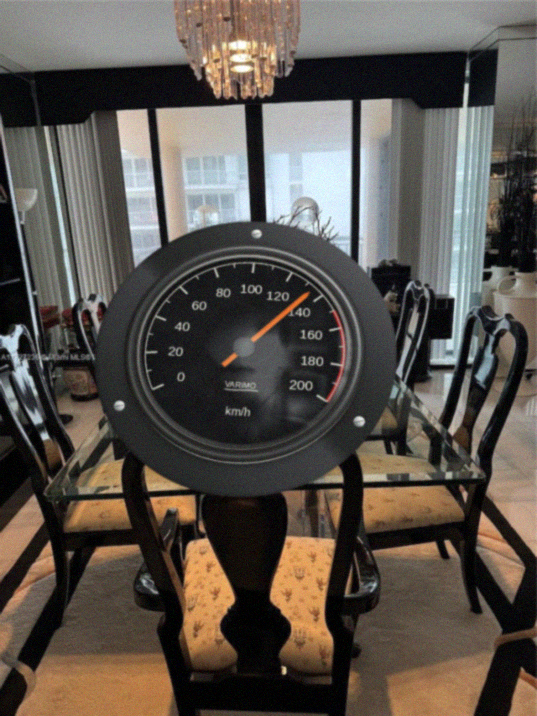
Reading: 135; km/h
